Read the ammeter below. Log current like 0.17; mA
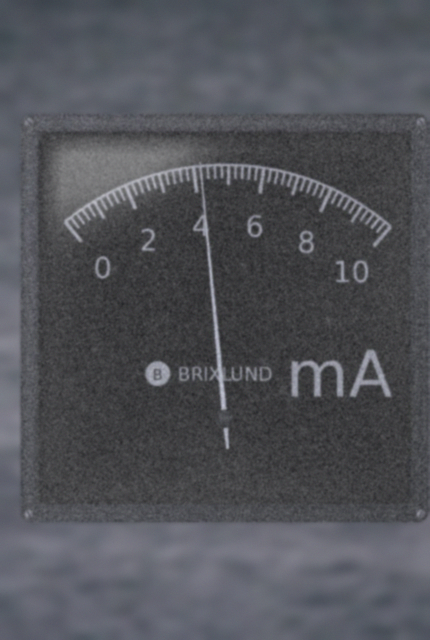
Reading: 4.2; mA
